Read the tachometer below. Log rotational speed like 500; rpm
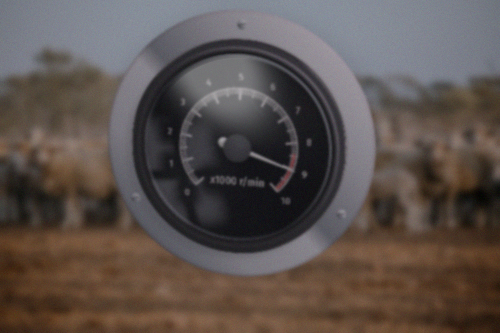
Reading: 9000; rpm
